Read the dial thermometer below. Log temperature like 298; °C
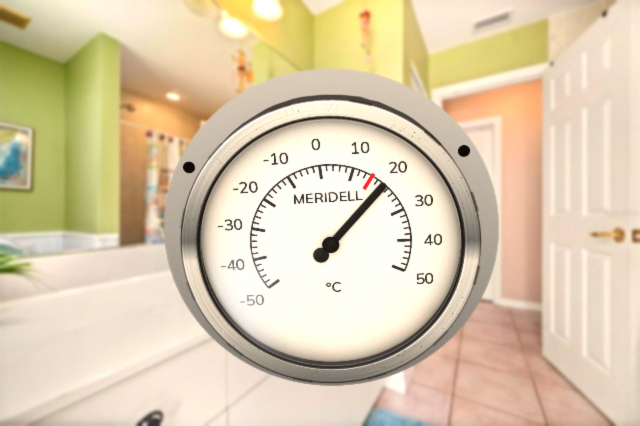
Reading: 20; °C
